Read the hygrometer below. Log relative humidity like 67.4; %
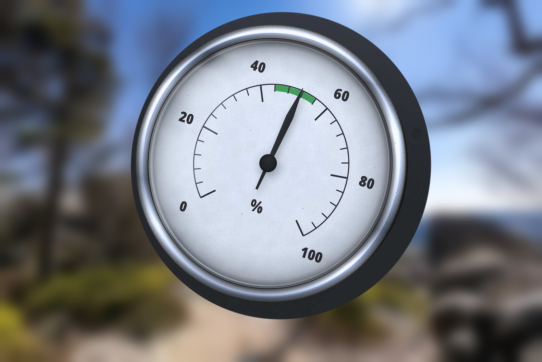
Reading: 52; %
